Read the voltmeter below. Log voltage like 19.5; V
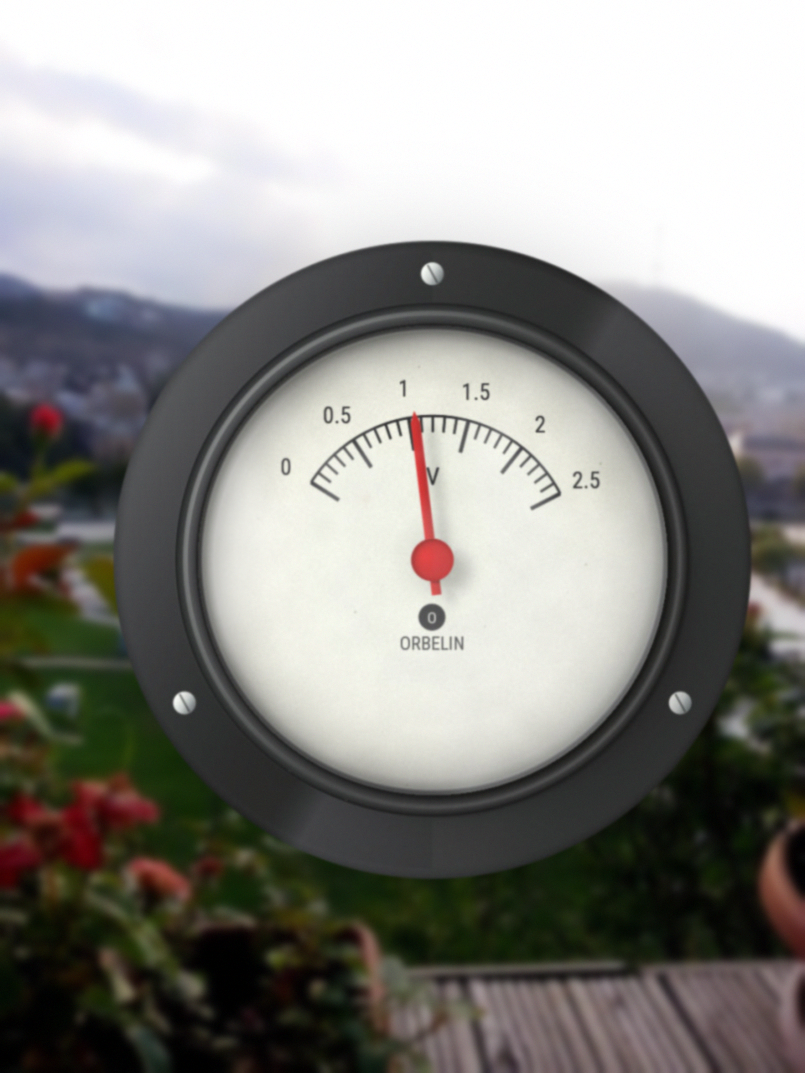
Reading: 1.05; V
